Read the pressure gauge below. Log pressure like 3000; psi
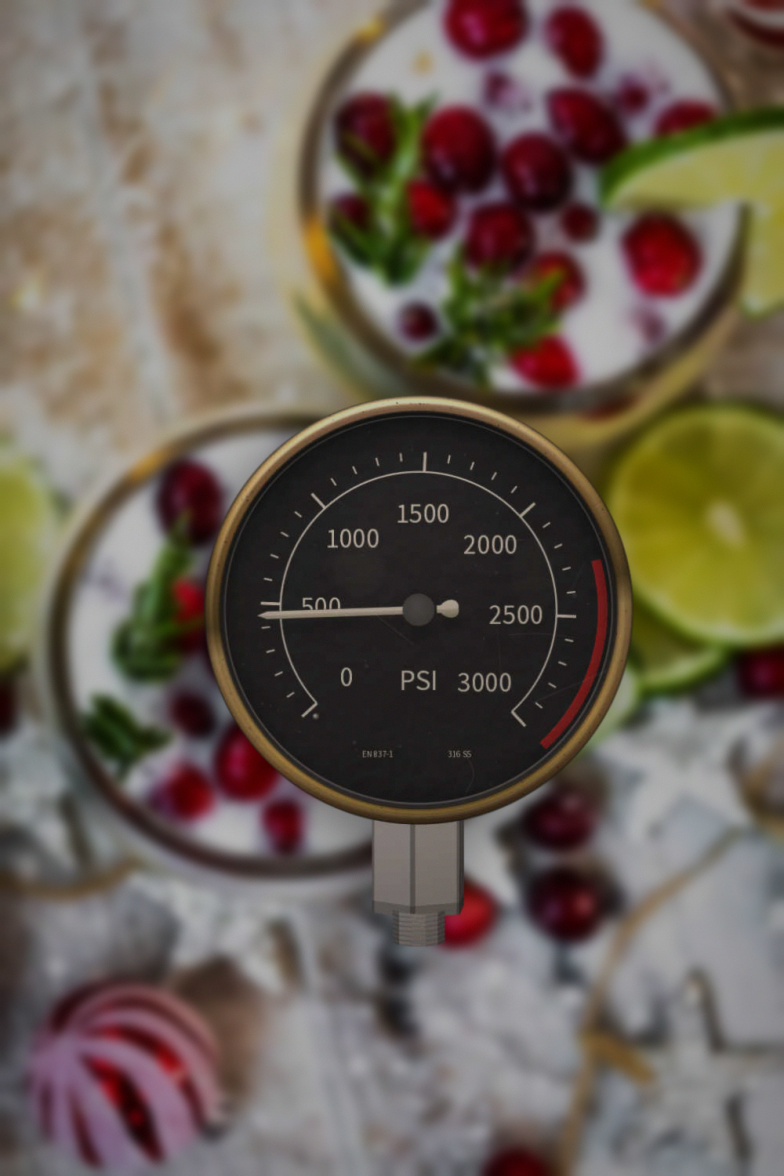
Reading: 450; psi
